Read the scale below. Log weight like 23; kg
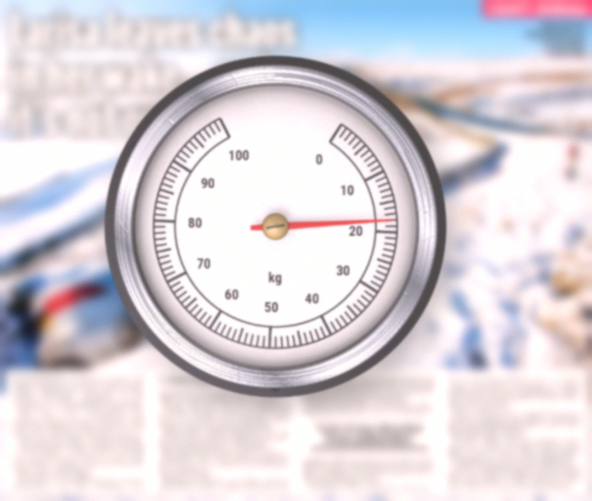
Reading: 18; kg
